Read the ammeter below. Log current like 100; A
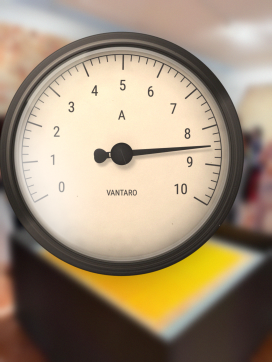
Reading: 8.5; A
